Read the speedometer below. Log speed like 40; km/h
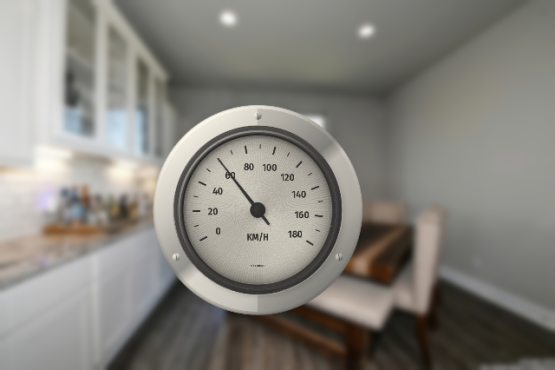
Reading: 60; km/h
